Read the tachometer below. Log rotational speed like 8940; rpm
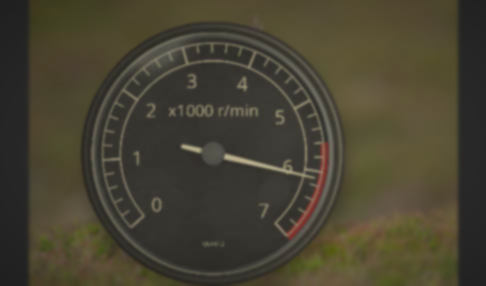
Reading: 6100; rpm
